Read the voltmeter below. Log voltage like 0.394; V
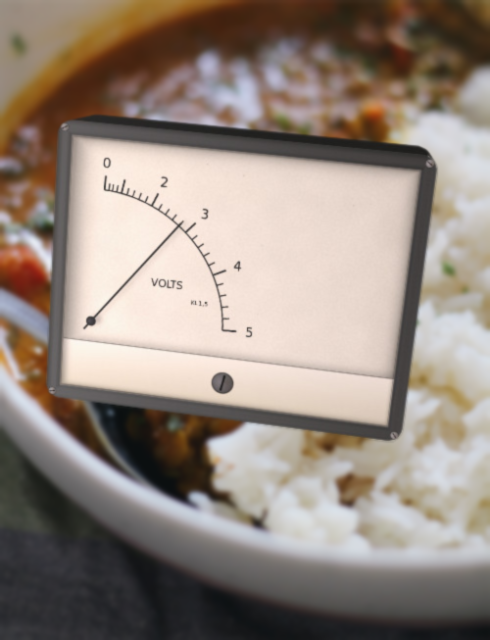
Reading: 2.8; V
